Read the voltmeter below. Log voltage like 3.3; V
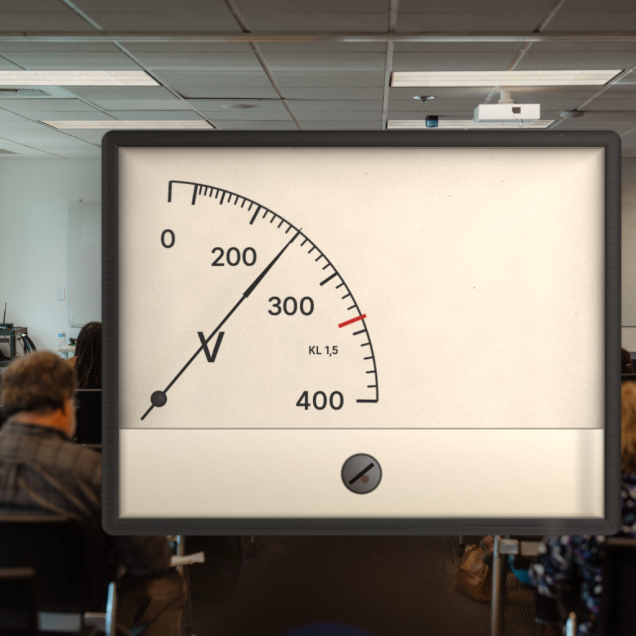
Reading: 250; V
